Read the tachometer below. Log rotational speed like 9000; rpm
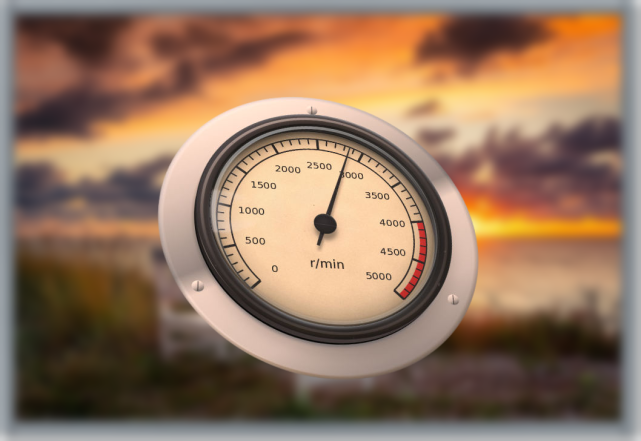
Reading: 2850; rpm
